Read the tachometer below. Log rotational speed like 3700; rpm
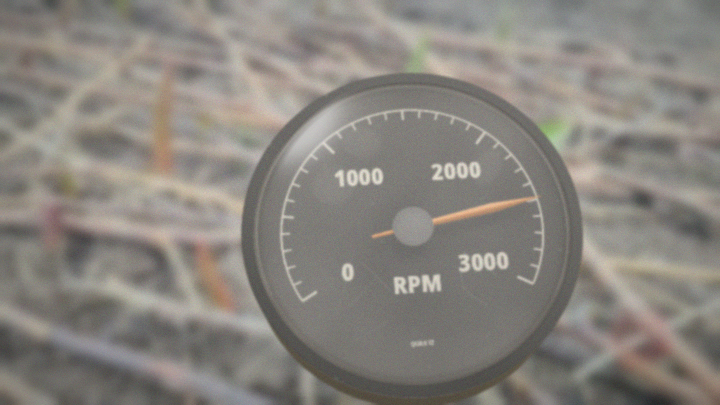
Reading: 2500; rpm
